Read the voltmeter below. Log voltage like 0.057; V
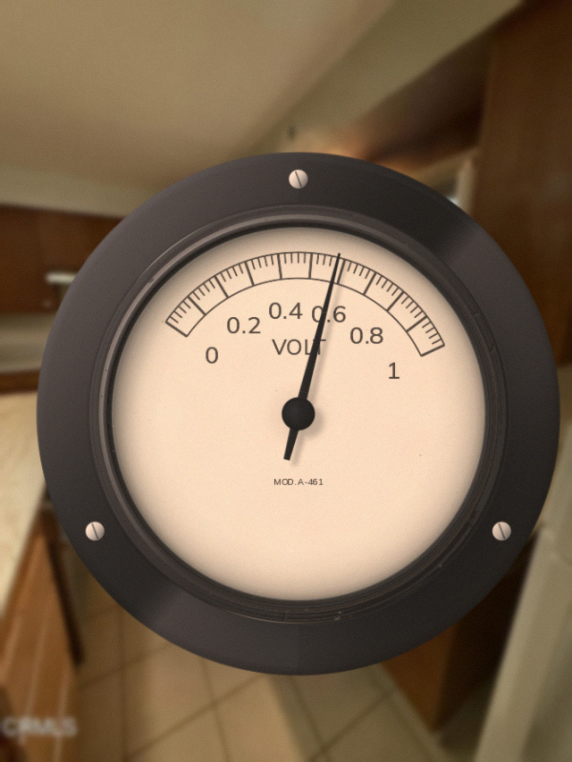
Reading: 0.58; V
